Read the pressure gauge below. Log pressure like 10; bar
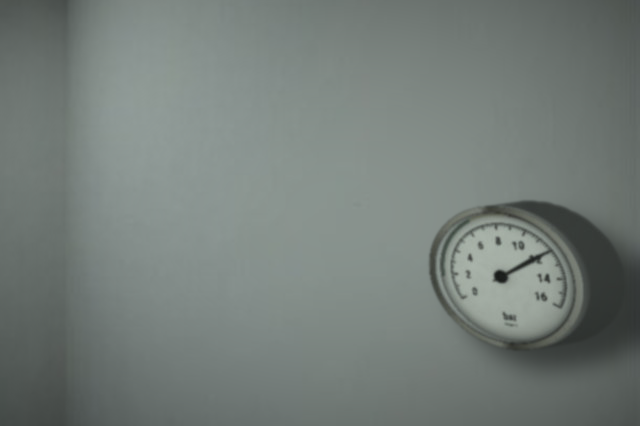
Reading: 12; bar
